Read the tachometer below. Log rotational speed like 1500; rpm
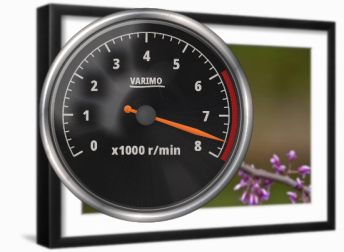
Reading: 7600; rpm
